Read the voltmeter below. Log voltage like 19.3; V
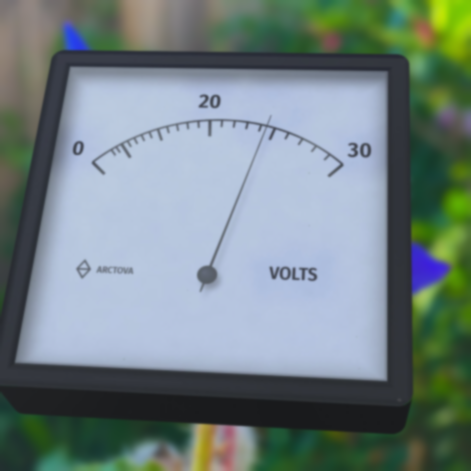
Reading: 24.5; V
